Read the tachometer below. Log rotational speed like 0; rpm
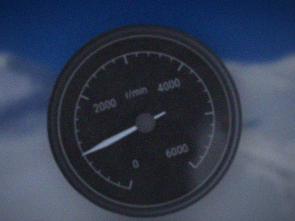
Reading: 1000; rpm
